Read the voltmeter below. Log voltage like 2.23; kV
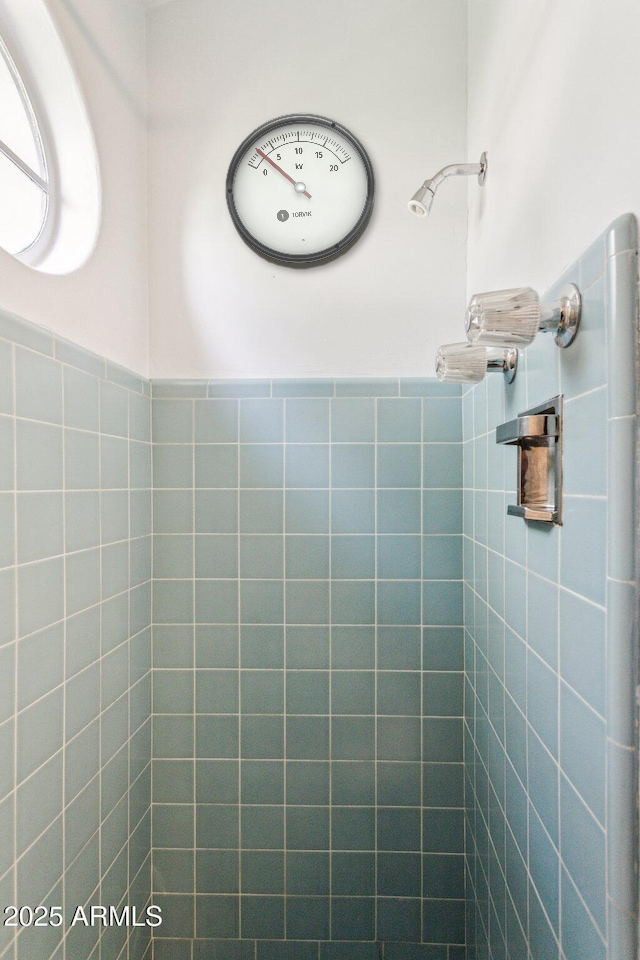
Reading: 2.5; kV
